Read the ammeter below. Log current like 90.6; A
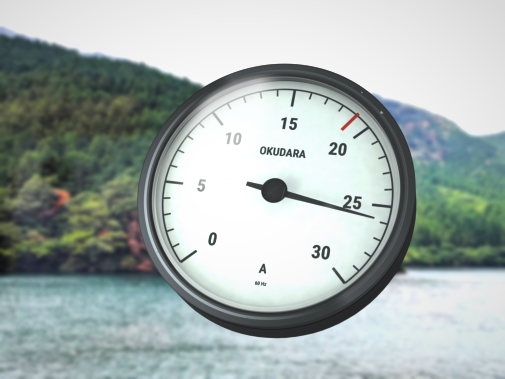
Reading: 26; A
